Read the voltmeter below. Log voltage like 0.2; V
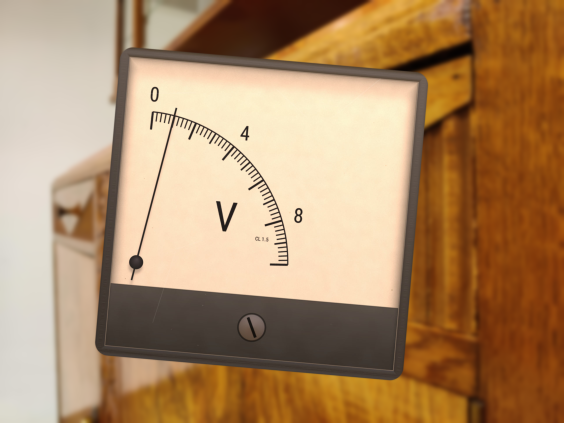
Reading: 1; V
